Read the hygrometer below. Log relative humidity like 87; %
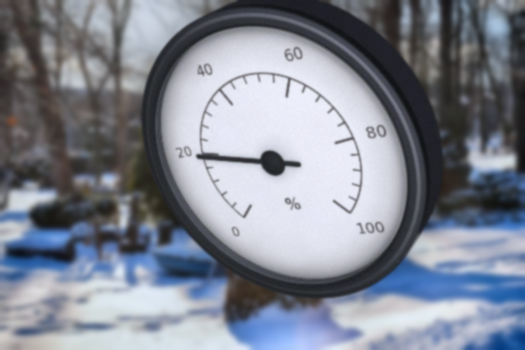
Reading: 20; %
